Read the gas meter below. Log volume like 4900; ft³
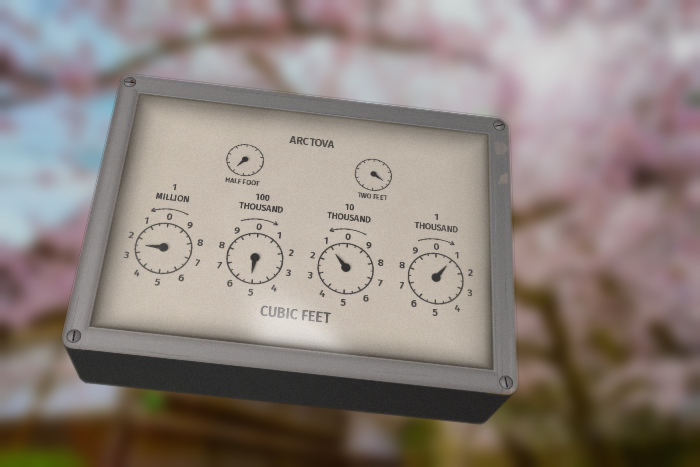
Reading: 251100; ft³
